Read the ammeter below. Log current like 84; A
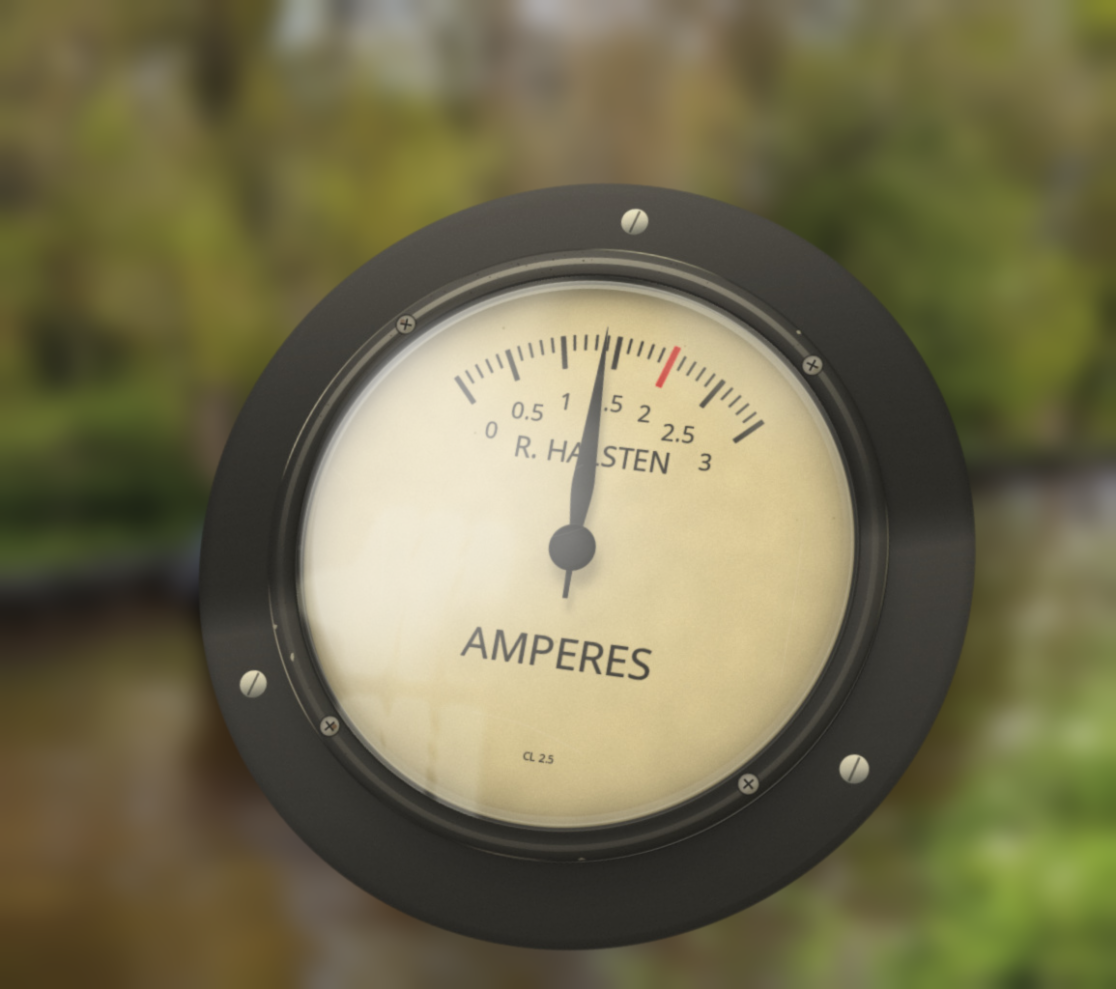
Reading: 1.4; A
